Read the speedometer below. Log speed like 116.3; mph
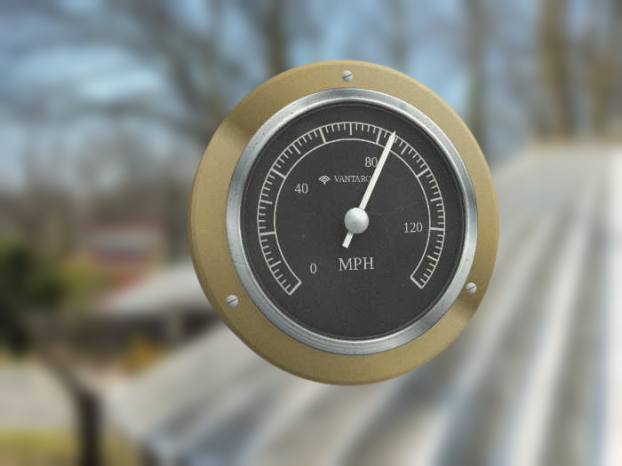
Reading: 84; mph
